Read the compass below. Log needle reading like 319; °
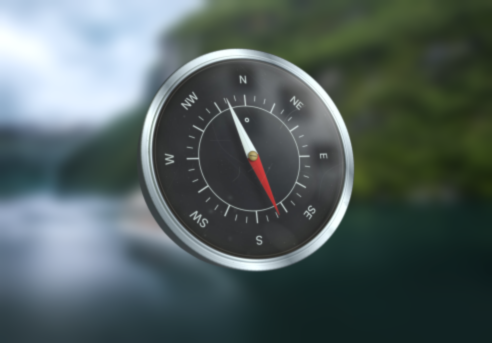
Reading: 160; °
